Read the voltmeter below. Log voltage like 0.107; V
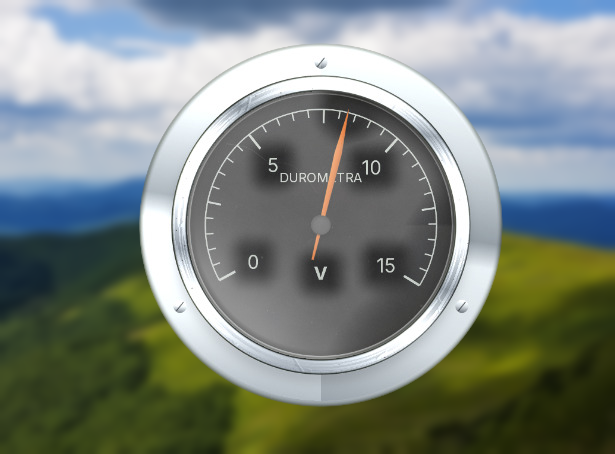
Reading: 8.25; V
